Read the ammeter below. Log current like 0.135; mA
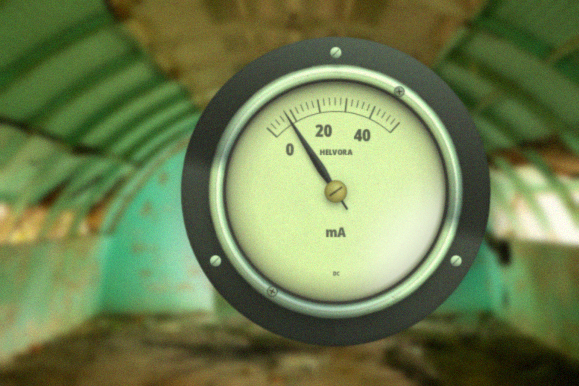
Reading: 8; mA
